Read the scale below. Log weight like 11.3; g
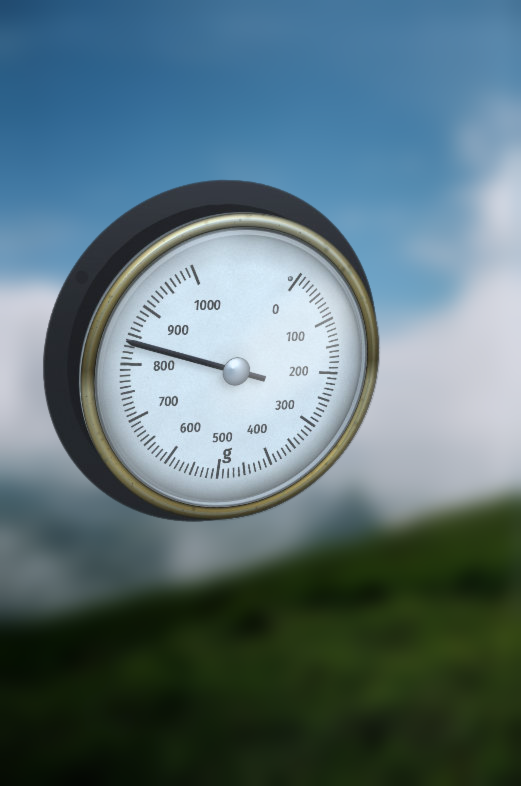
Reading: 840; g
